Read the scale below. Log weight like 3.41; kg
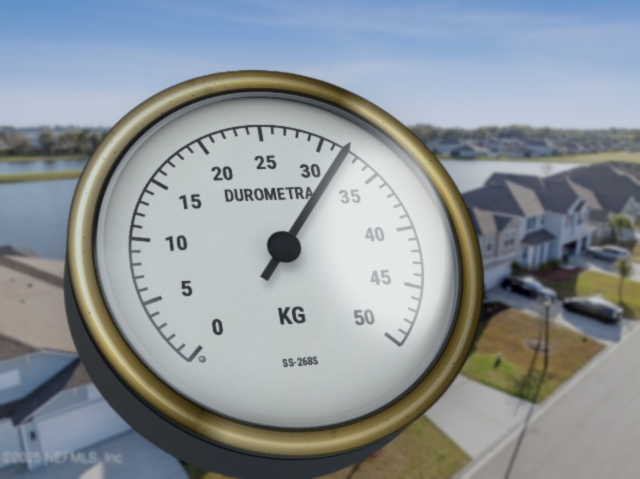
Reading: 32; kg
